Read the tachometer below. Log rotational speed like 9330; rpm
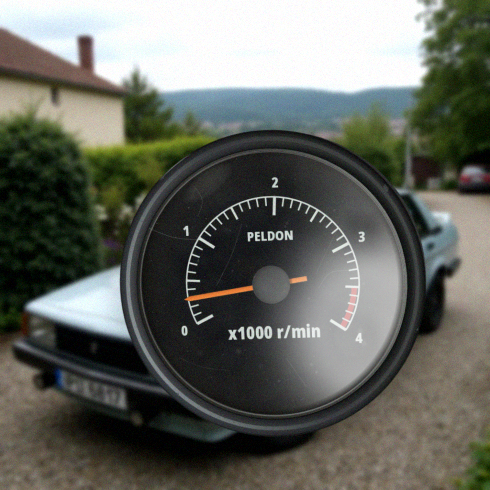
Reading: 300; rpm
